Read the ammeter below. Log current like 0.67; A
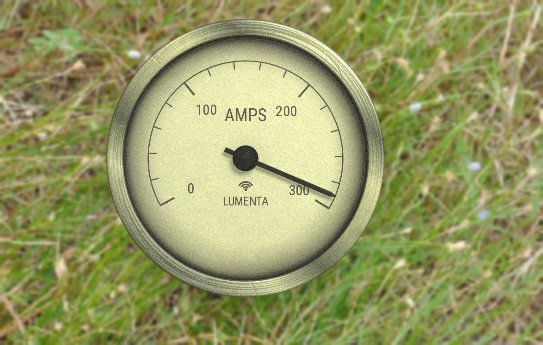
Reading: 290; A
